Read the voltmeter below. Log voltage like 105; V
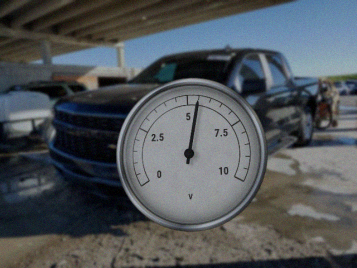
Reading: 5.5; V
